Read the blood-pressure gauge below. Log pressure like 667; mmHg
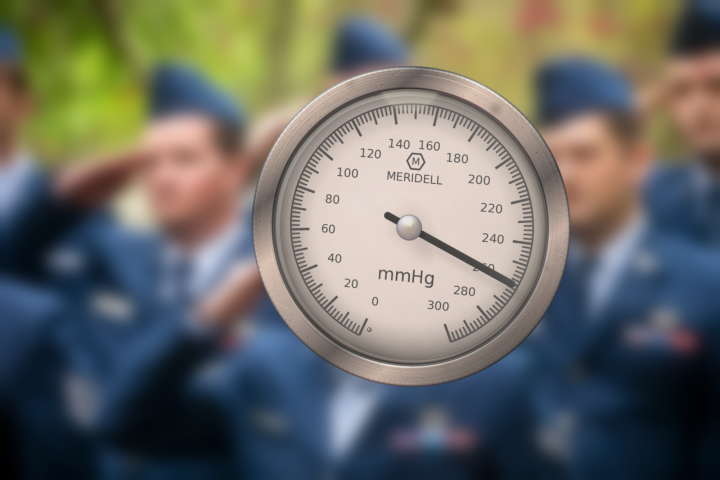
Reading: 260; mmHg
